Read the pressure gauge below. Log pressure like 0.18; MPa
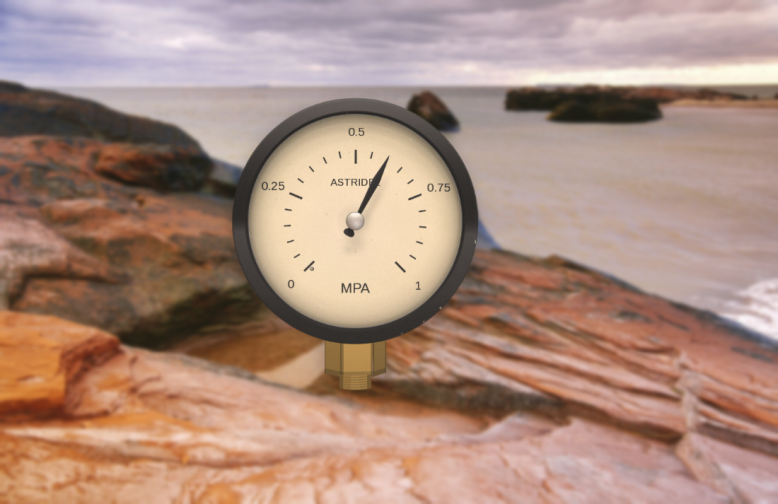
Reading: 0.6; MPa
